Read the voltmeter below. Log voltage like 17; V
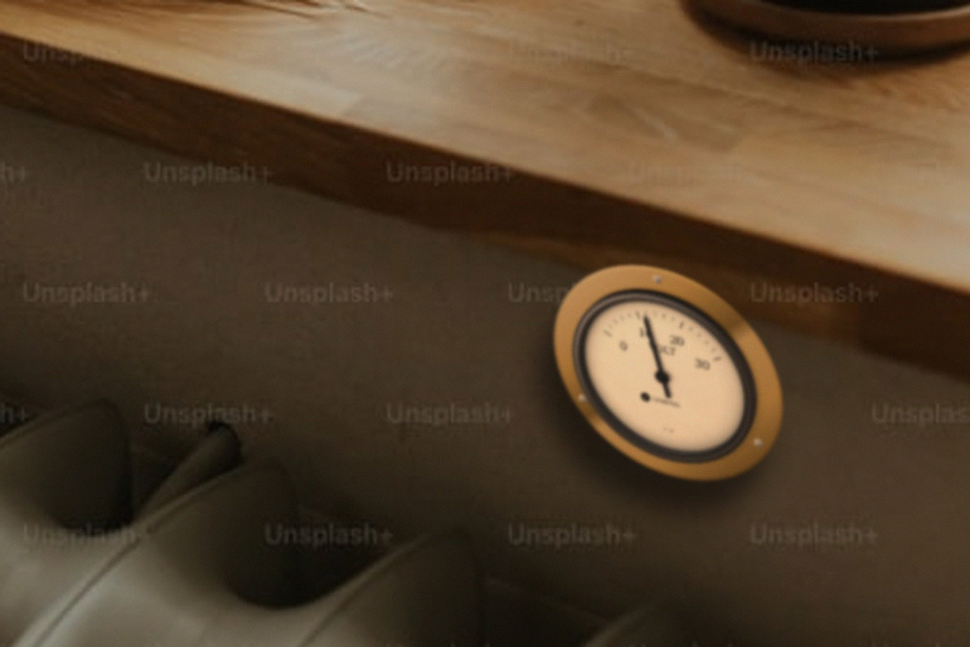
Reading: 12; V
